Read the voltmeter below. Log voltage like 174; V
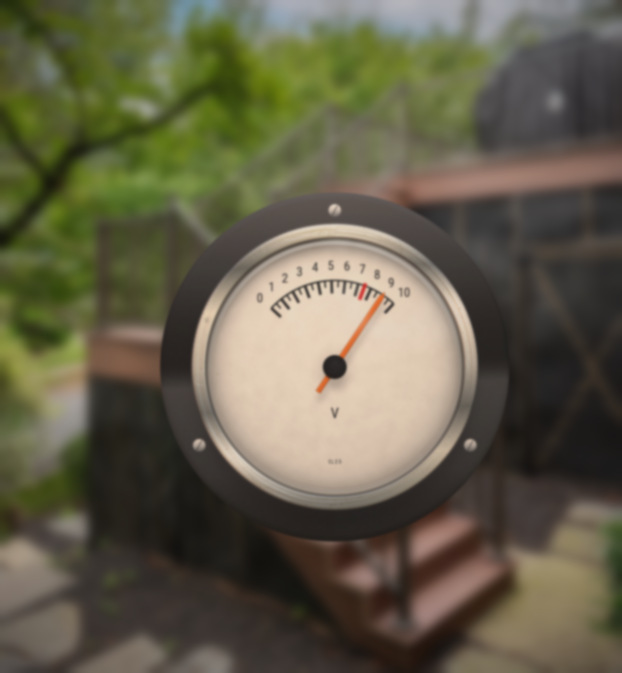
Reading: 9; V
